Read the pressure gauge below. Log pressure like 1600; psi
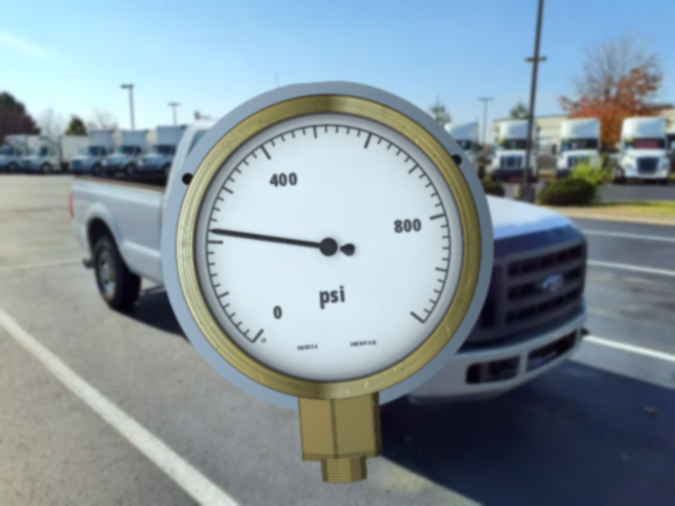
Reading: 220; psi
